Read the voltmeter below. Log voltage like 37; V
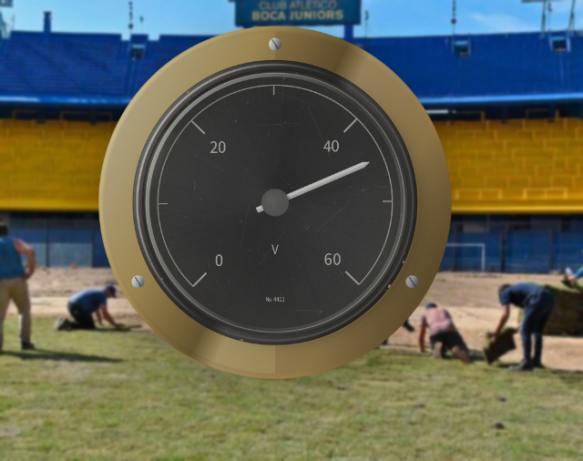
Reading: 45; V
